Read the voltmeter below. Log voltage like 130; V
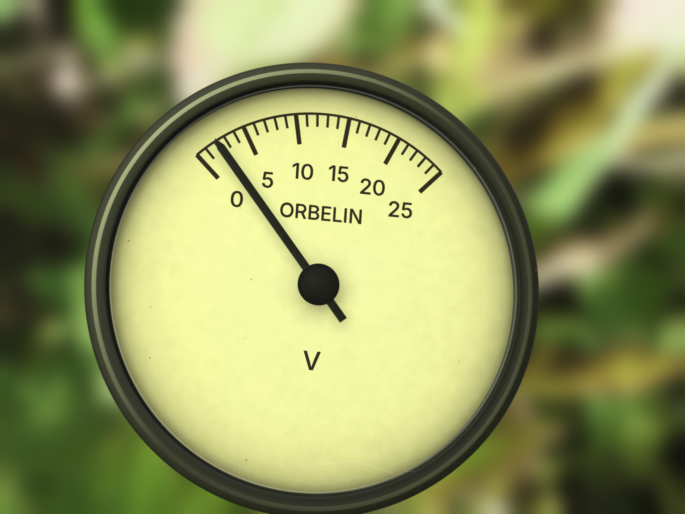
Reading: 2; V
